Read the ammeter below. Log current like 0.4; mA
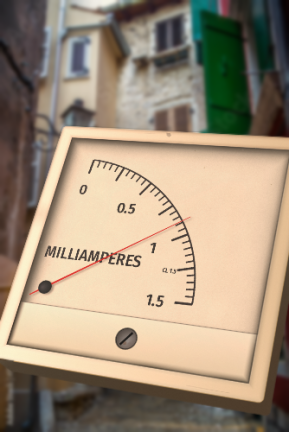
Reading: 0.9; mA
